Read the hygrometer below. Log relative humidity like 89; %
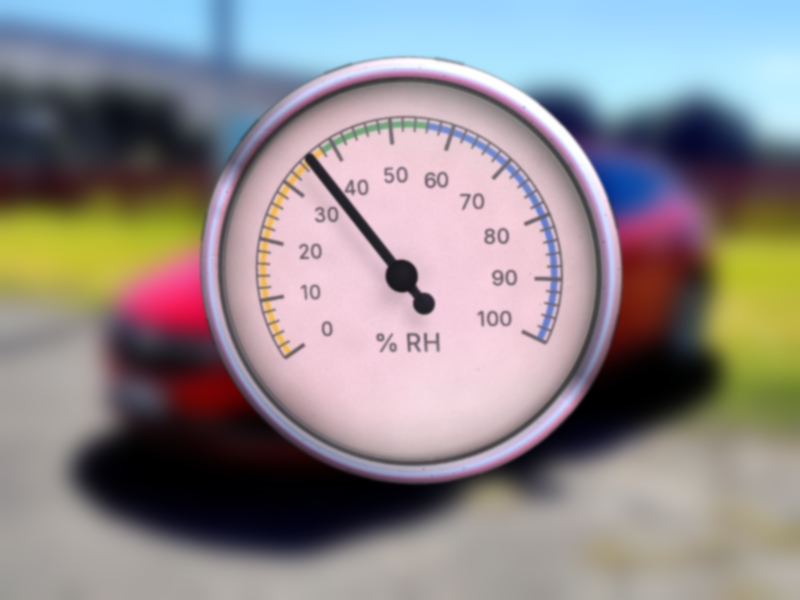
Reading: 36; %
